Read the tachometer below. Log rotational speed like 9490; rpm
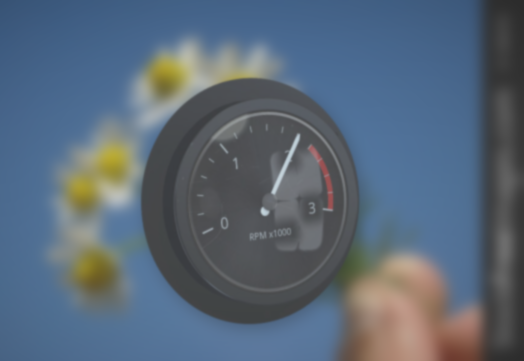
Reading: 2000; rpm
